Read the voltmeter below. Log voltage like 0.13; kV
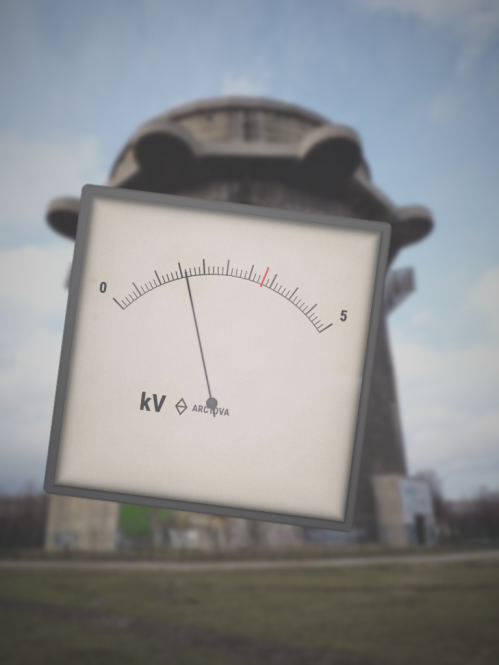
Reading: 1.6; kV
